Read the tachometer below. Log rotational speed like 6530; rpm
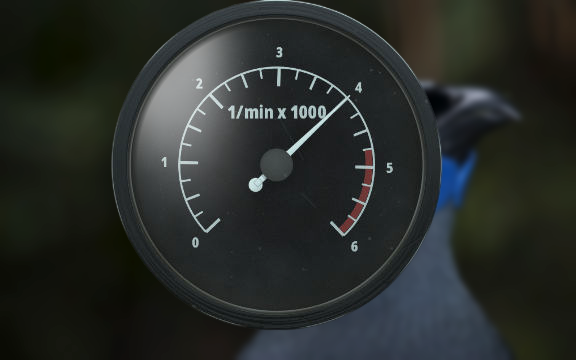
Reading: 4000; rpm
